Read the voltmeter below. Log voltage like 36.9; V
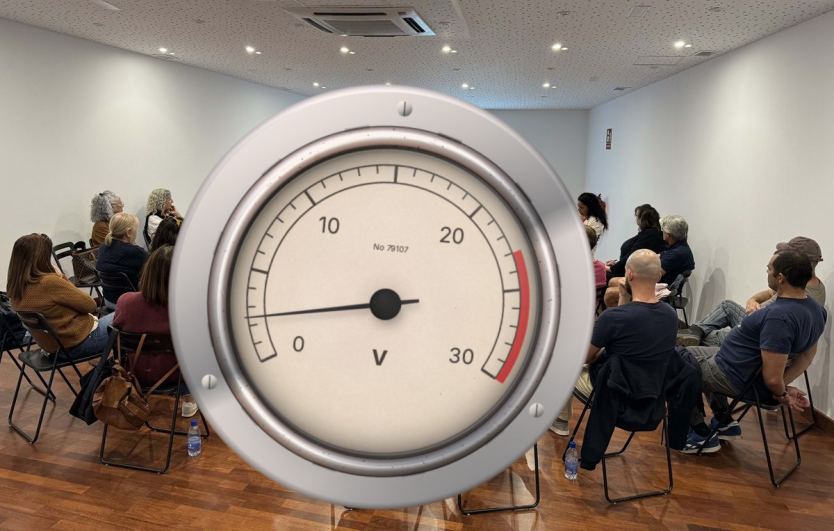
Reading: 2.5; V
